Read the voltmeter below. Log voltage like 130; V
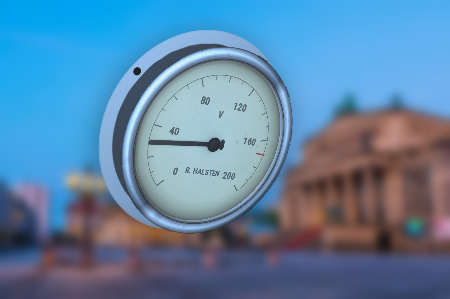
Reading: 30; V
